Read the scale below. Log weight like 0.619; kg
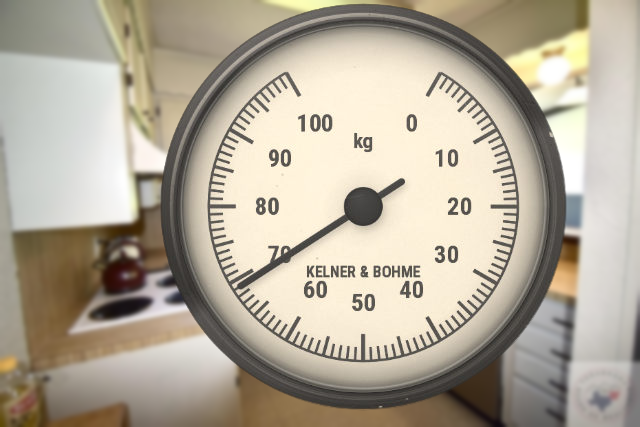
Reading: 69; kg
